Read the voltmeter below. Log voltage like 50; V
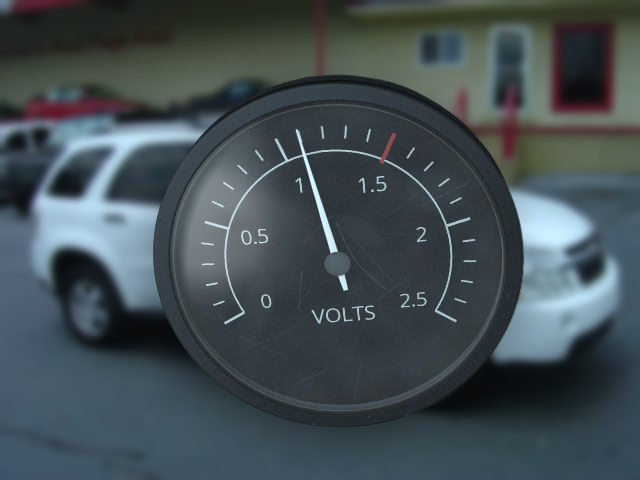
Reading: 1.1; V
